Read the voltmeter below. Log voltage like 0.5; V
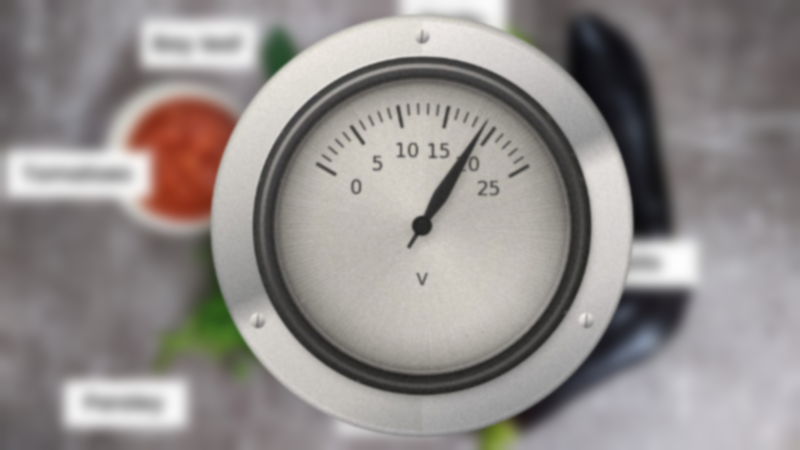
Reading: 19; V
